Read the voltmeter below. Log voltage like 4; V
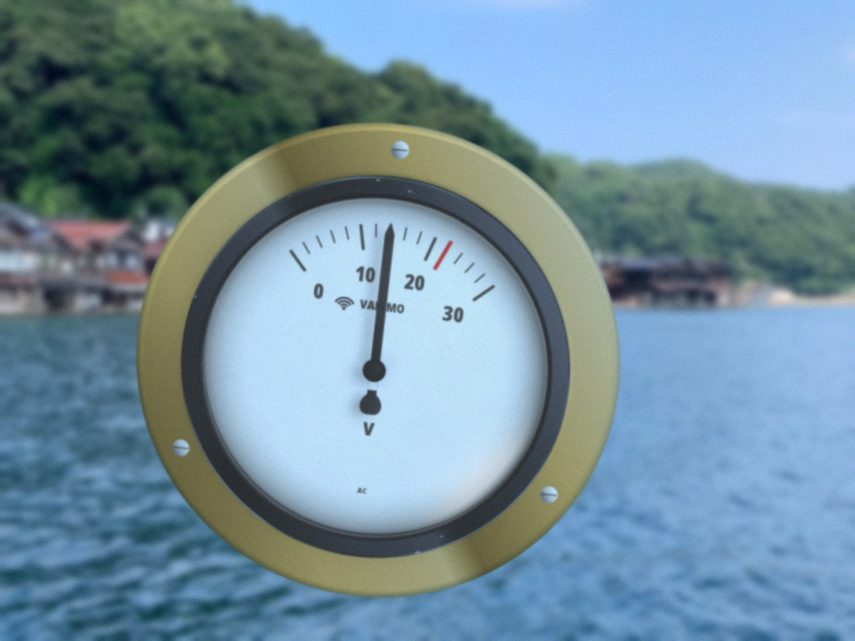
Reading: 14; V
